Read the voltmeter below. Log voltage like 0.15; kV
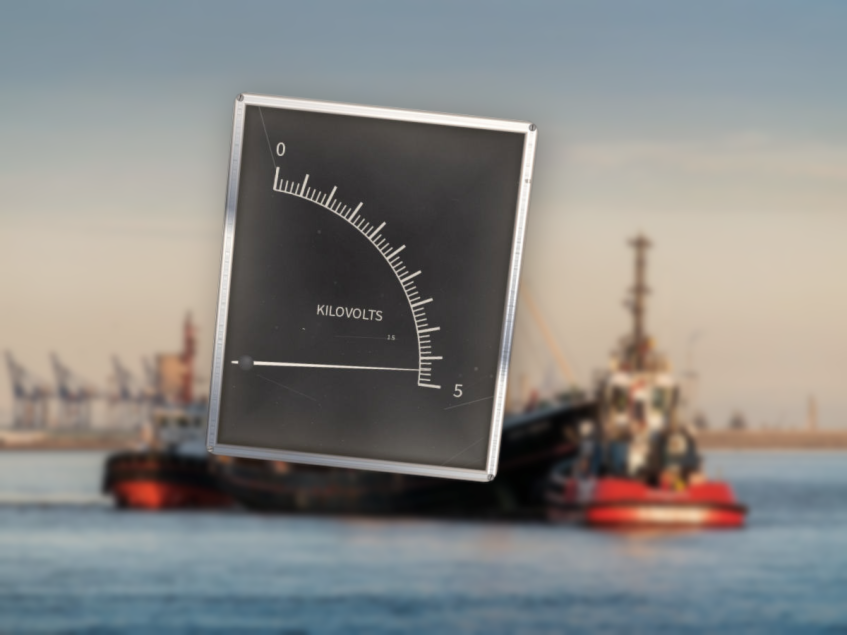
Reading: 4.7; kV
